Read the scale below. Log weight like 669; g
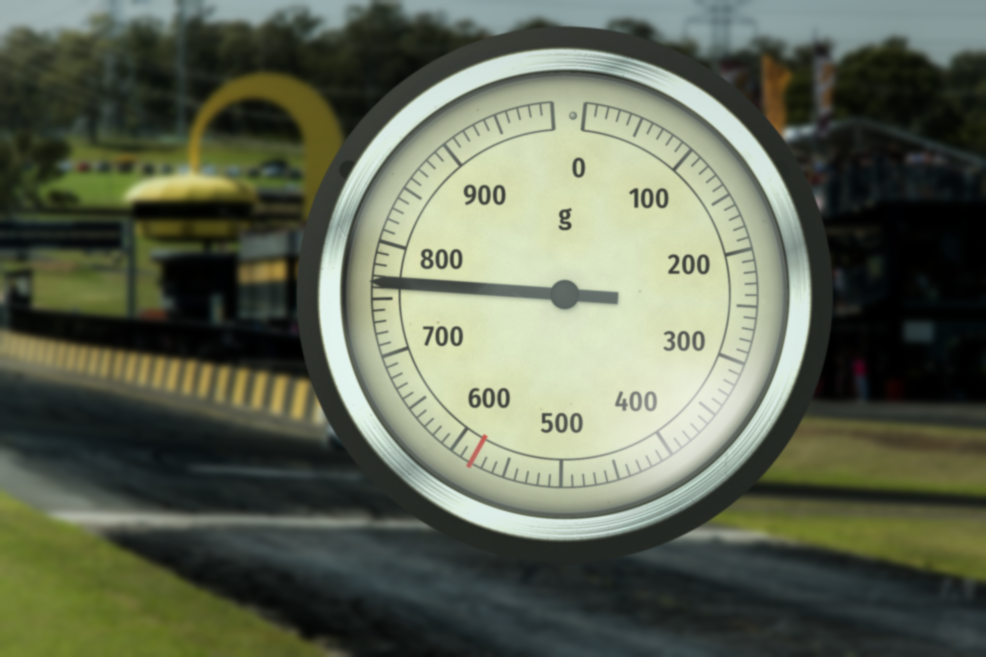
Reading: 765; g
